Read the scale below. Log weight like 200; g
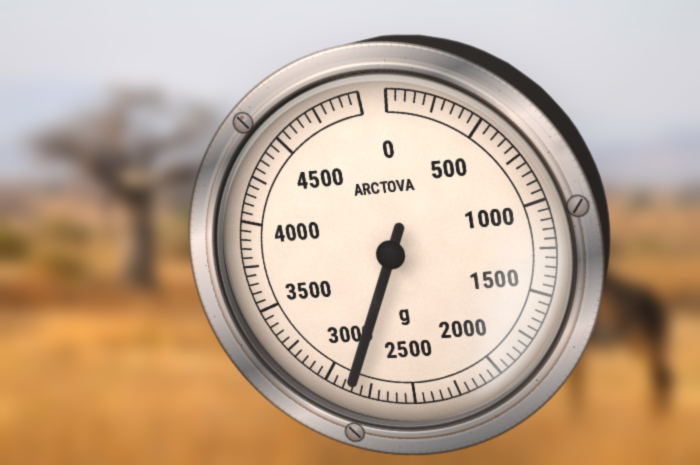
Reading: 2850; g
